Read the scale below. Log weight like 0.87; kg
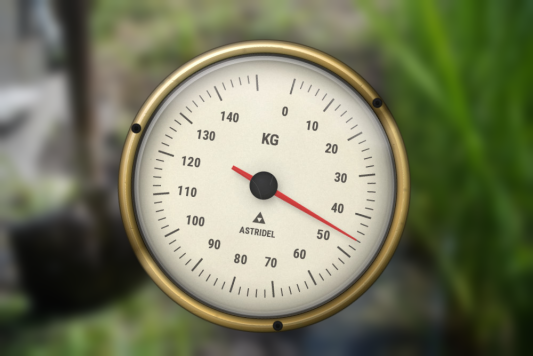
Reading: 46; kg
